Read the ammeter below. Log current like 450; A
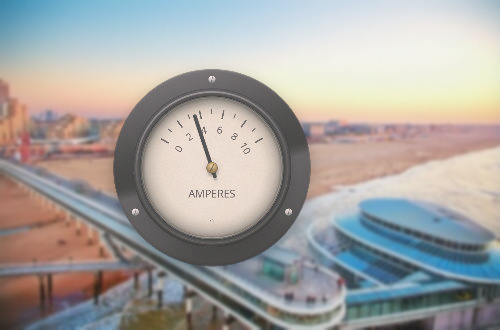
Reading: 3.5; A
